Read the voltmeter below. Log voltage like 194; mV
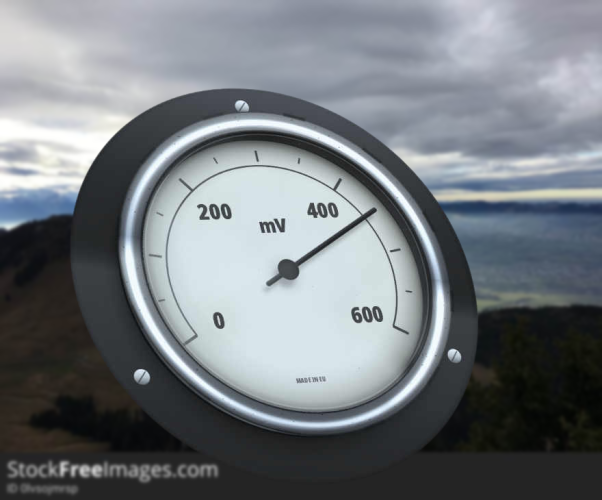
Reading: 450; mV
